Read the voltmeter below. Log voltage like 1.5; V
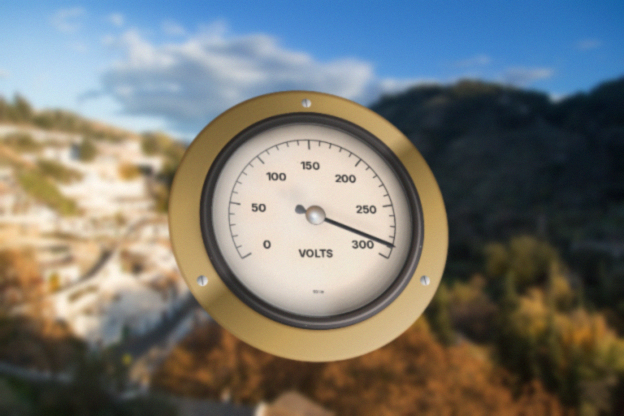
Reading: 290; V
